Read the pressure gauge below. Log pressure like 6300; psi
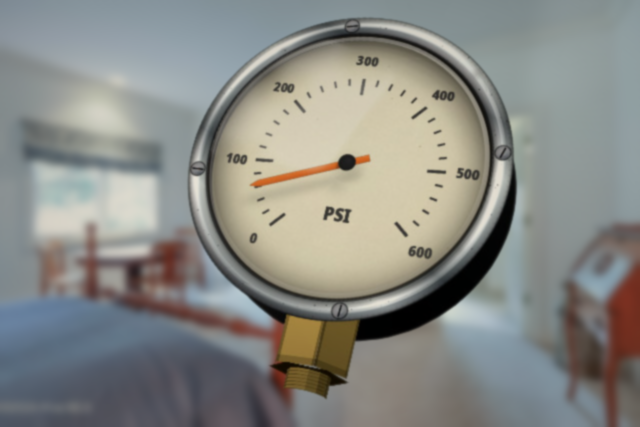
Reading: 60; psi
